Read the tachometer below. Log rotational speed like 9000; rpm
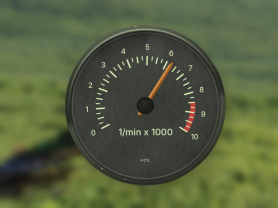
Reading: 6250; rpm
